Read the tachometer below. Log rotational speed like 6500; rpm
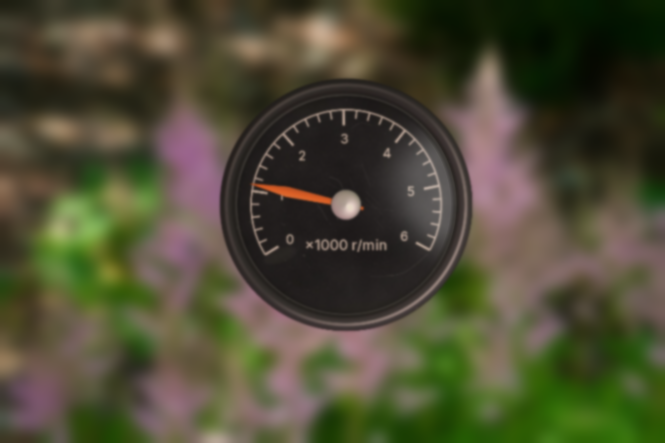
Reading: 1100; rpm
